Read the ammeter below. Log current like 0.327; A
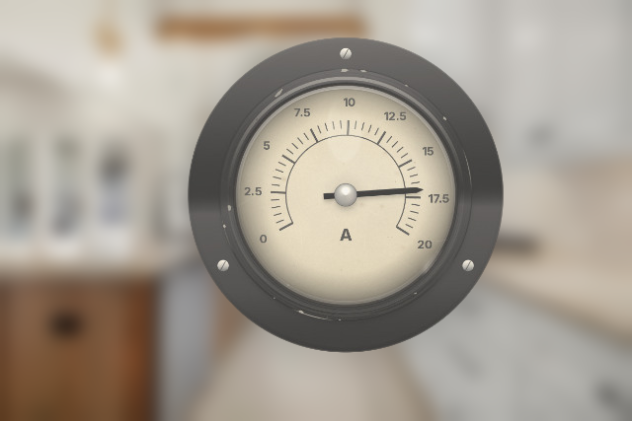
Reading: 17; A
